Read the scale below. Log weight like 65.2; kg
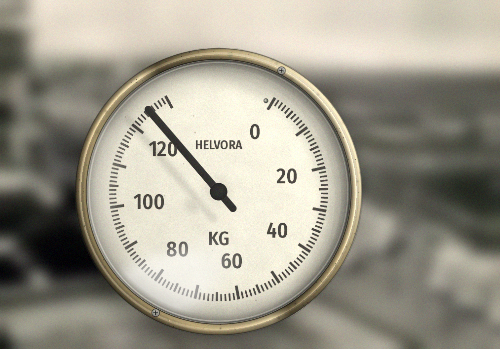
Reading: 125; kg
